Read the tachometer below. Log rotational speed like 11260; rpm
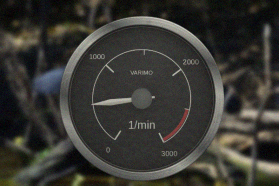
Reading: 500; rpm
